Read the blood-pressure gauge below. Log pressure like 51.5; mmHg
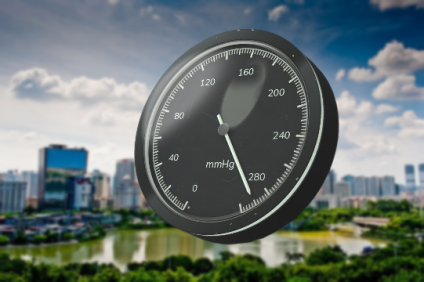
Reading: 290; mmHg
